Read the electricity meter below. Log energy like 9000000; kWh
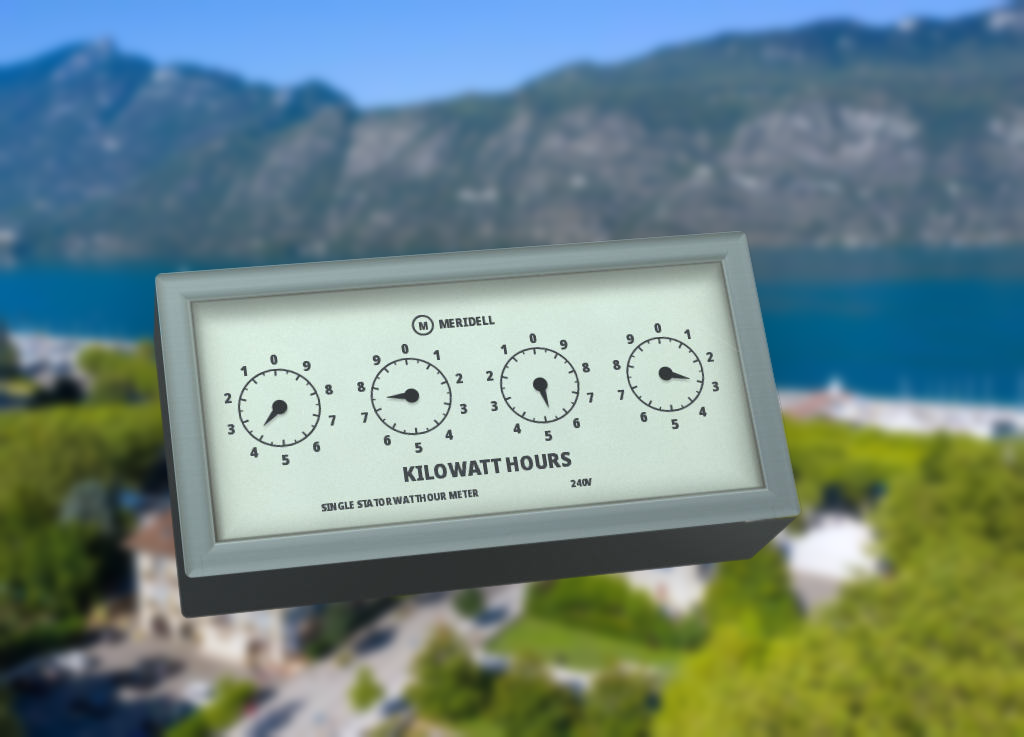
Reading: 3753; kWh
